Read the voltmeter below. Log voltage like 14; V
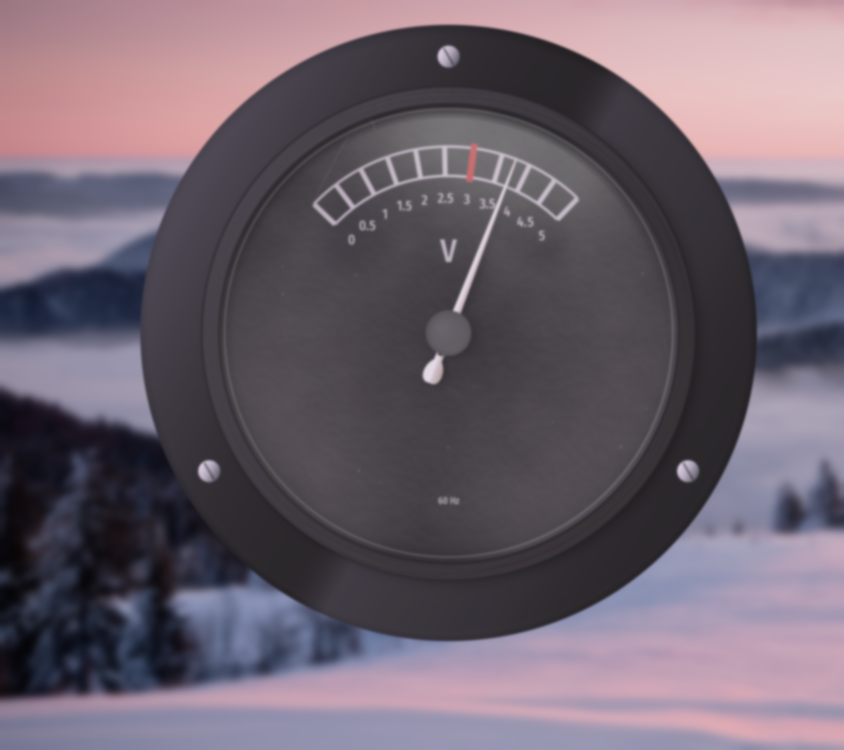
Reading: 3.75; V
